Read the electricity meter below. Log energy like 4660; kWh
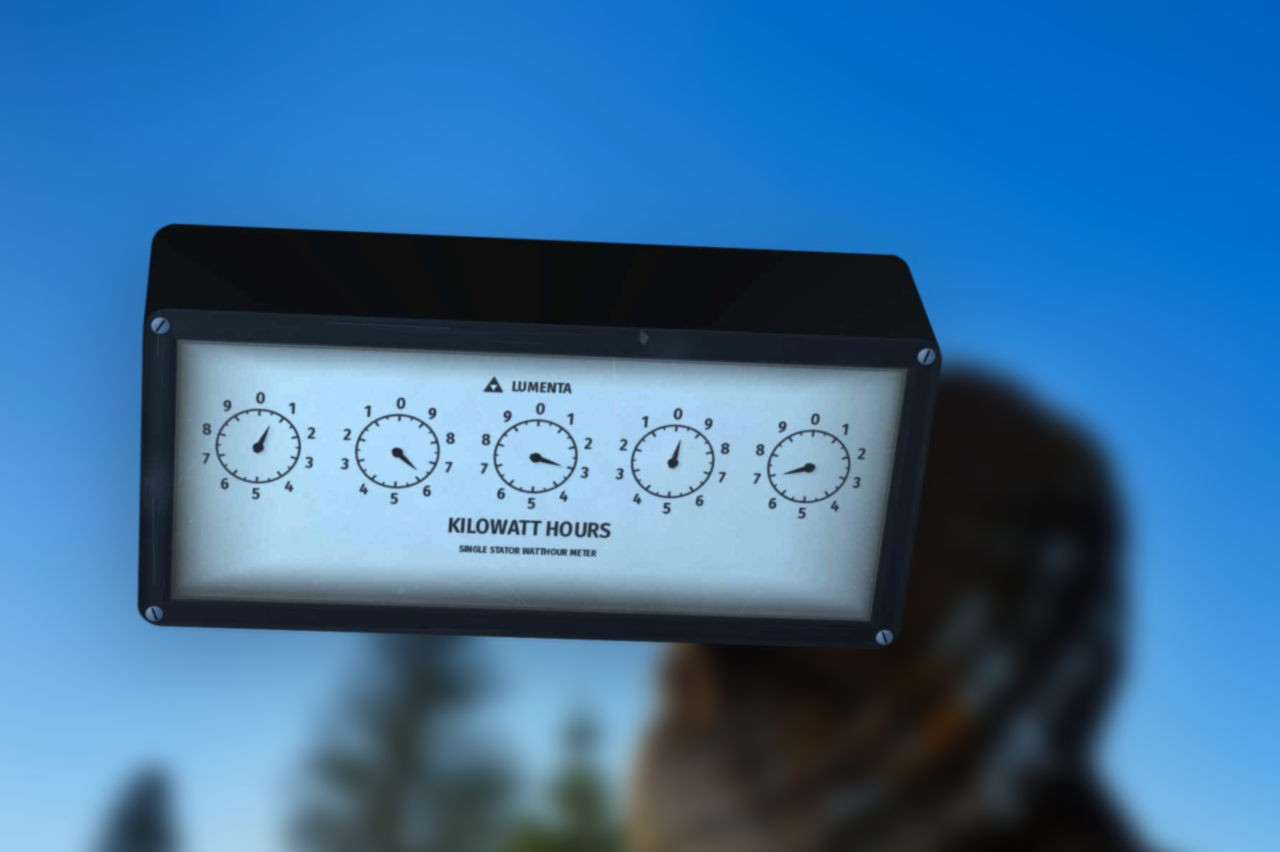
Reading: 6297; kWh
